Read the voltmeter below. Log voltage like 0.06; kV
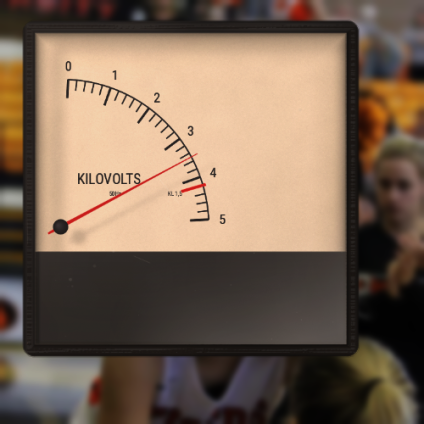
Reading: 3.5; kV
